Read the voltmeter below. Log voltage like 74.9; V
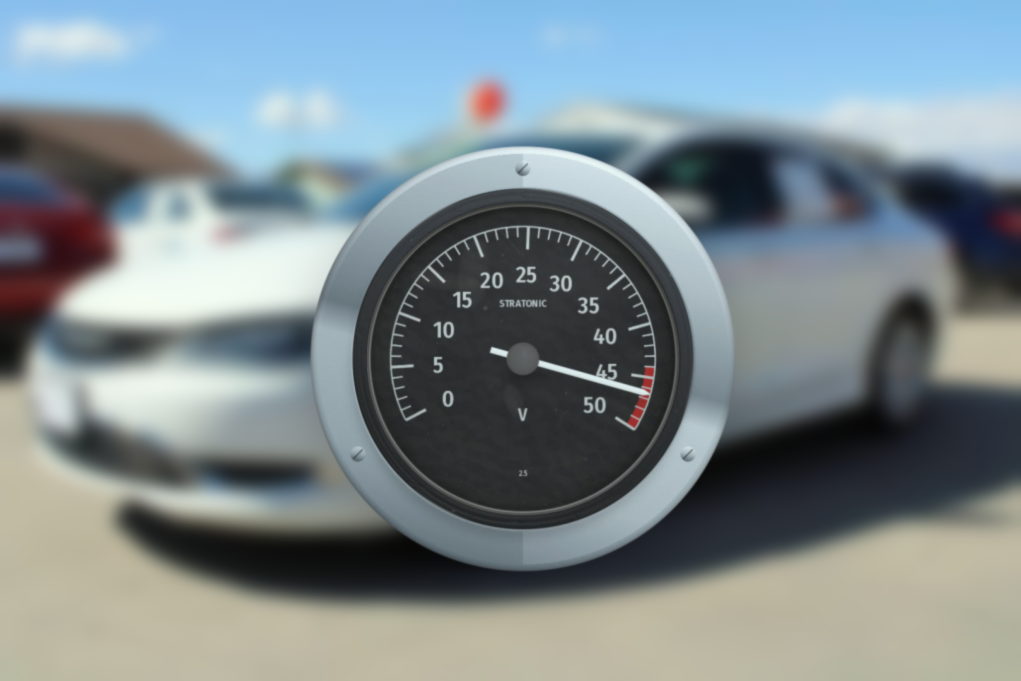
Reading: 46.5; V
